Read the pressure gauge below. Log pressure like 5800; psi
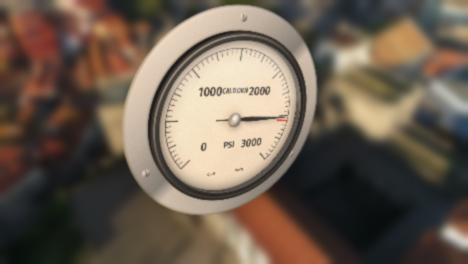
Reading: 2500; psi
